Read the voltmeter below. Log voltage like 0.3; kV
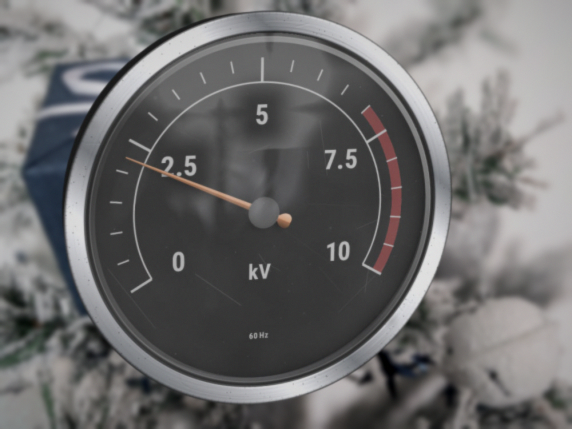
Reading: 2.25; kV
